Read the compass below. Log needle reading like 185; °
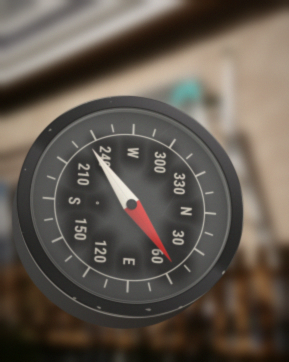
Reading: 52.5; °
